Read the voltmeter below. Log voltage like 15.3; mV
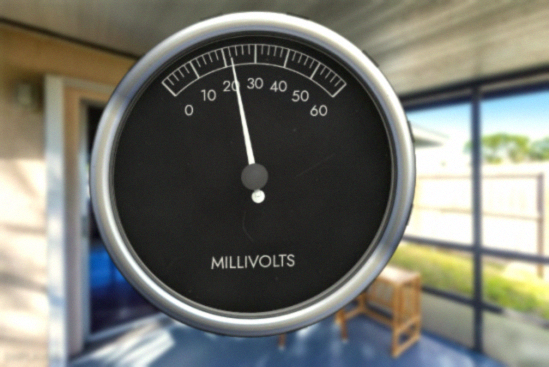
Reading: 22; mV
